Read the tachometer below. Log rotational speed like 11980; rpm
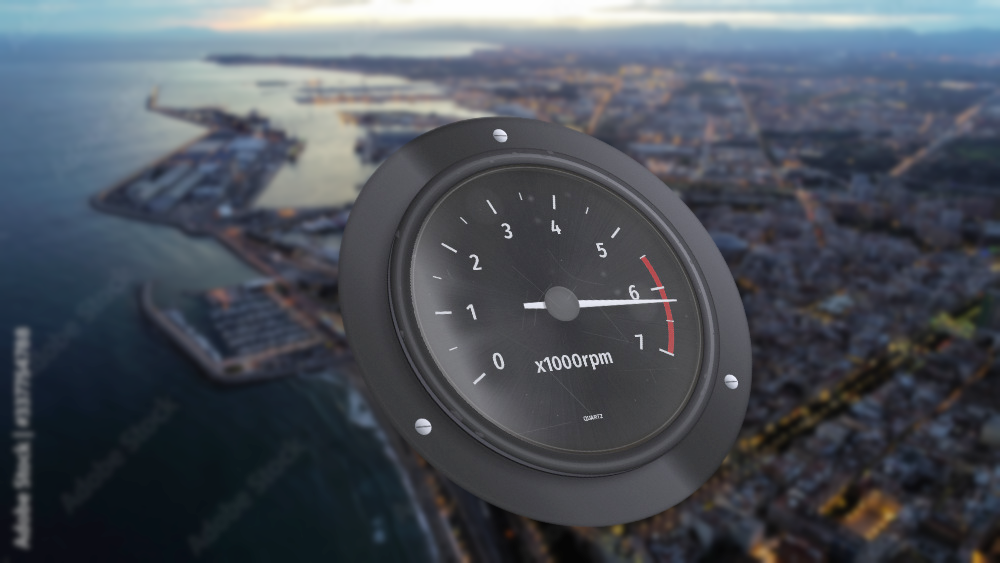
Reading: 6250; rpm
